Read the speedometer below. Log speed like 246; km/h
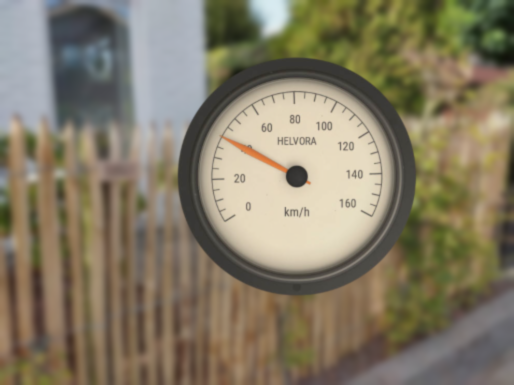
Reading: 40; km/h
